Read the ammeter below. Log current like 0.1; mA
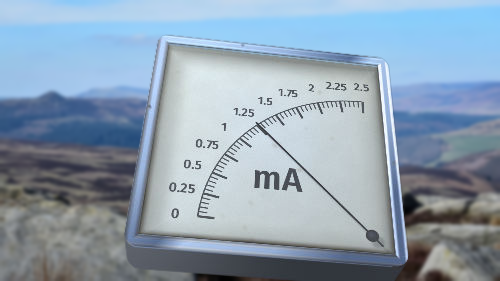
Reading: 1.25; mA
